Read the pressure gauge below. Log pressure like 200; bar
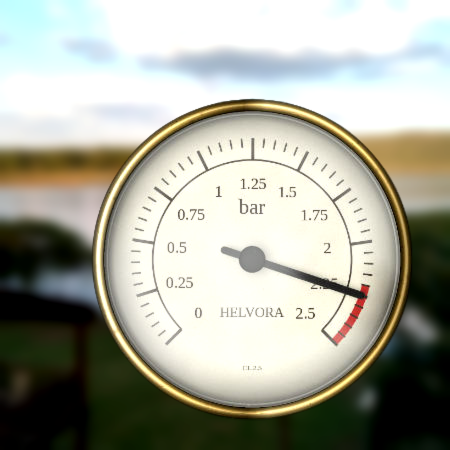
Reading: 2.25; bar
